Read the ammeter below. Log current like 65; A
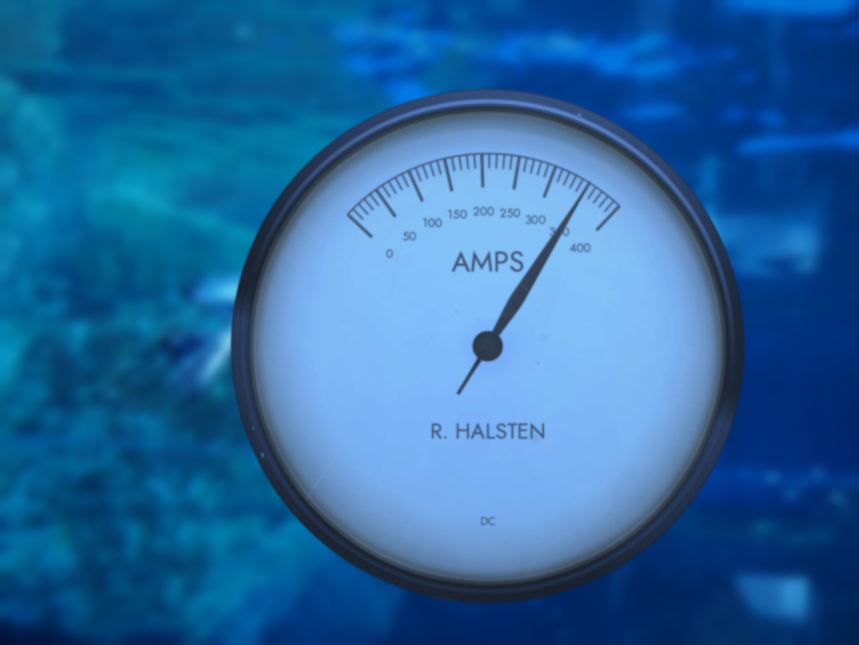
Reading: 350; A
